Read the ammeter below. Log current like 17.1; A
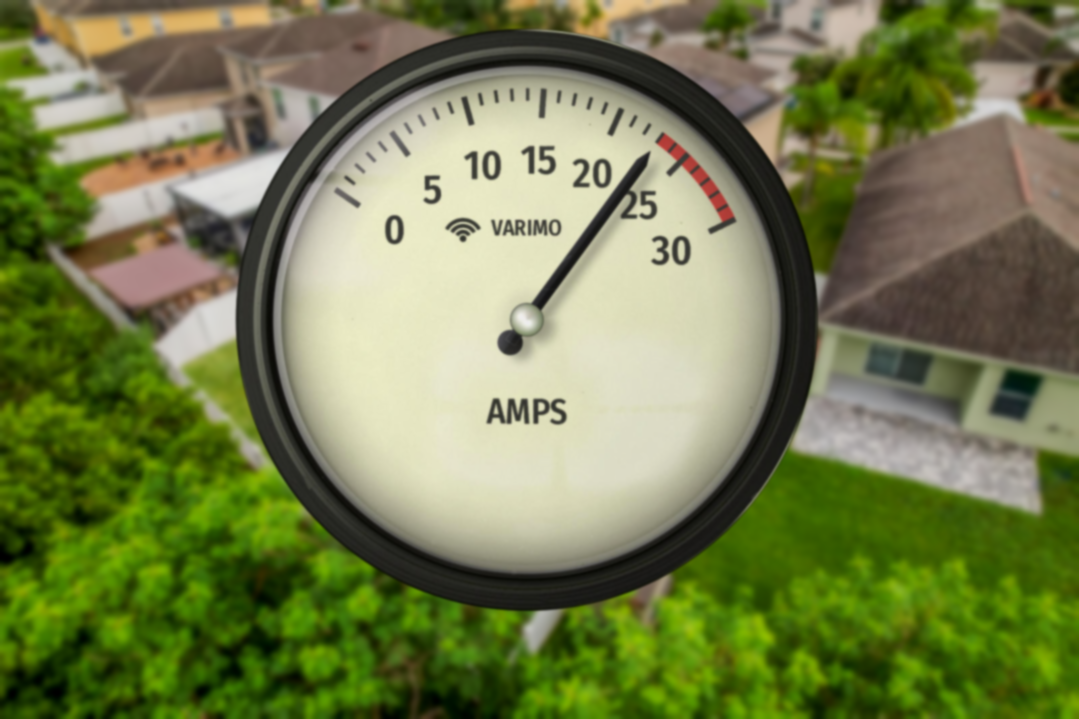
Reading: 23; A
